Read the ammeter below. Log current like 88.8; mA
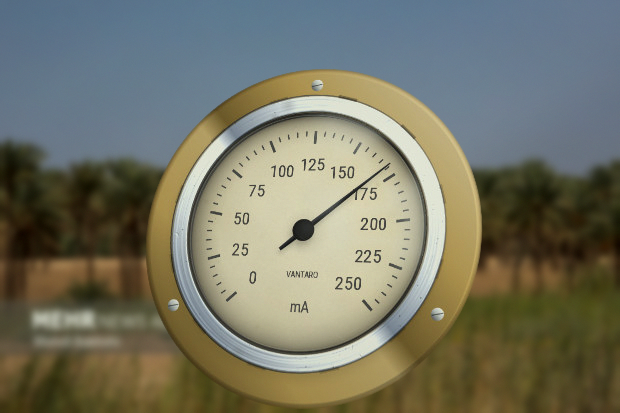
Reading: 170; mA
